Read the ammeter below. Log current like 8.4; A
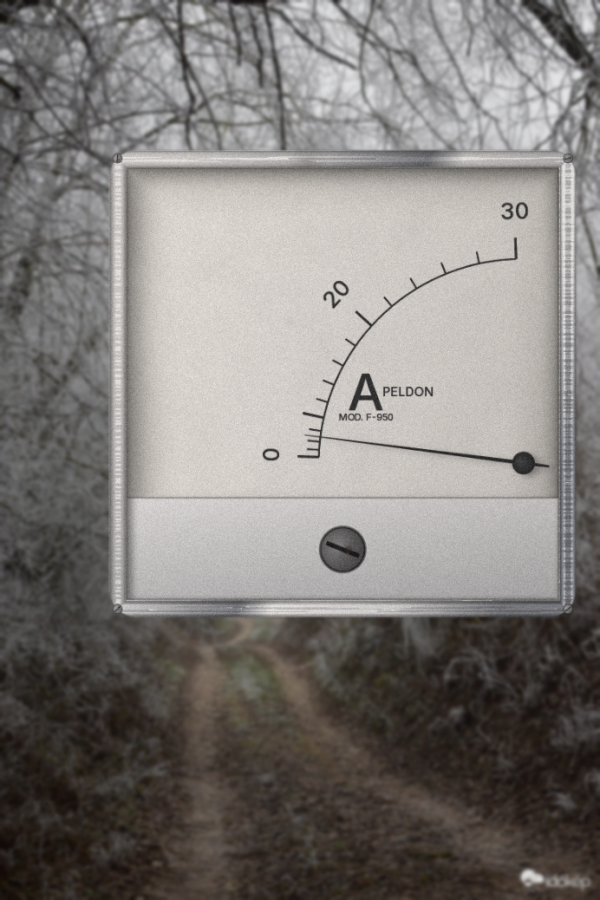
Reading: 7; A
